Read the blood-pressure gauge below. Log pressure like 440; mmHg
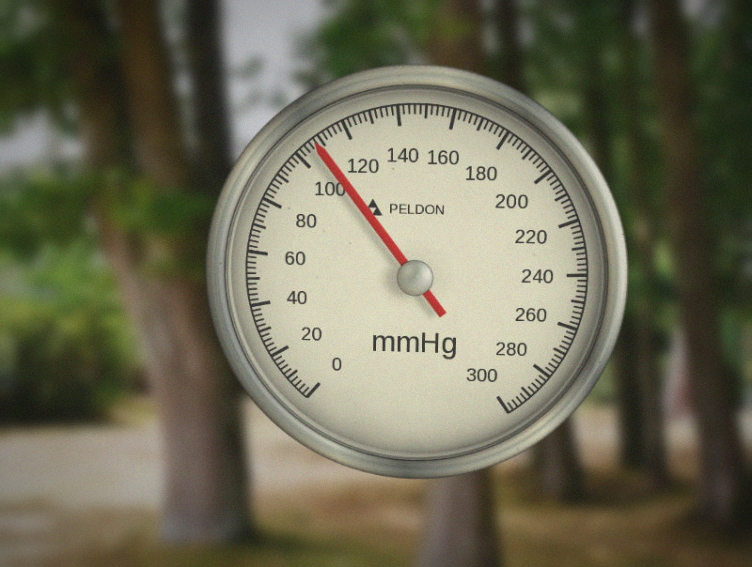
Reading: 108; mmHg
